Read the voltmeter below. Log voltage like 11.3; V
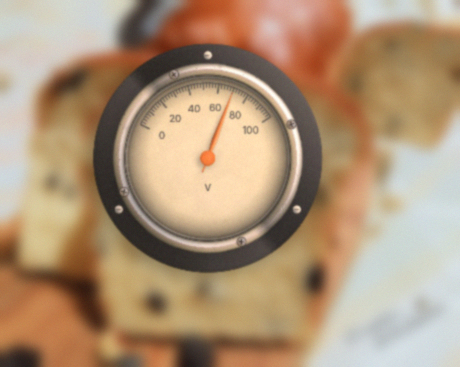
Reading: 70; V
